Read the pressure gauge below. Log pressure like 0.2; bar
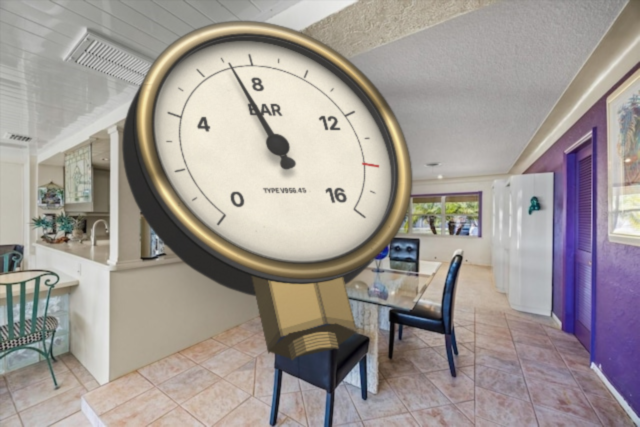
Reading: 7; bar
